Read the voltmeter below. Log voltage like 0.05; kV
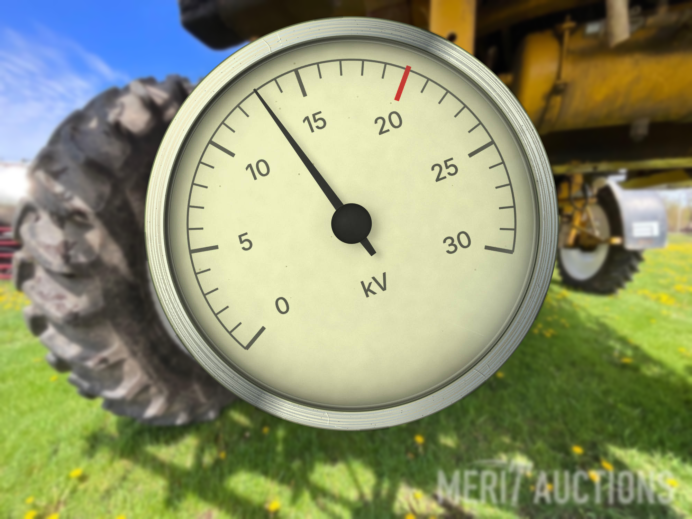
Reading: 13; kV
